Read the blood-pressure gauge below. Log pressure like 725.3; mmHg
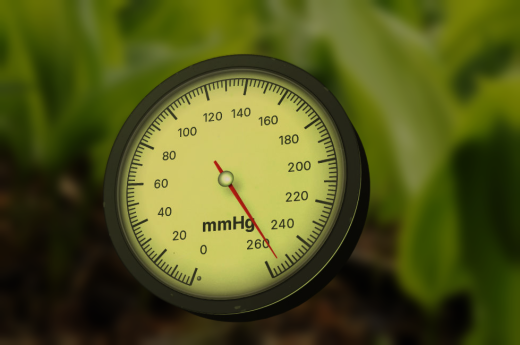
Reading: 254; mmHg
